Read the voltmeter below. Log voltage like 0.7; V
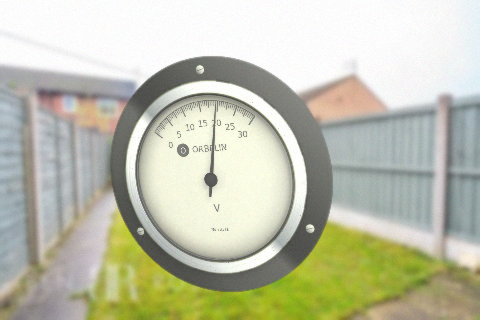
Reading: 20; V
